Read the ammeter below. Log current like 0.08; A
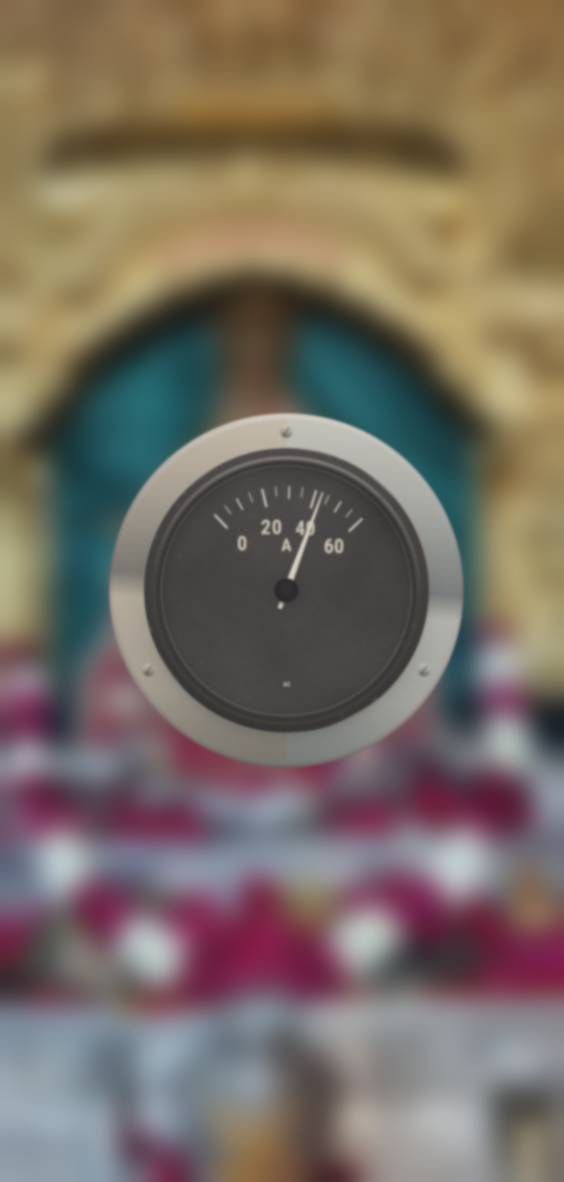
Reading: 42.5; A
